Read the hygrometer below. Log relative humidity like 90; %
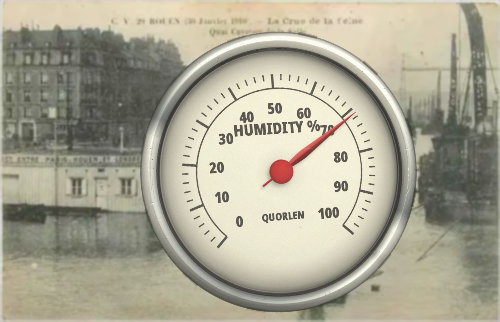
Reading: 71; %
